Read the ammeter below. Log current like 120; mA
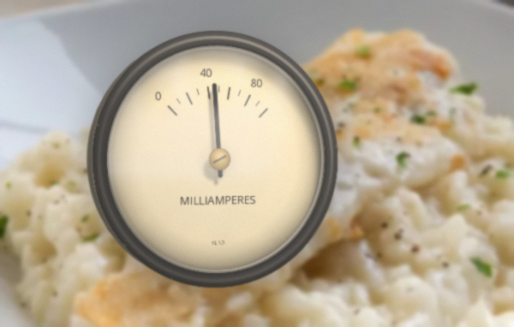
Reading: 45; mA
